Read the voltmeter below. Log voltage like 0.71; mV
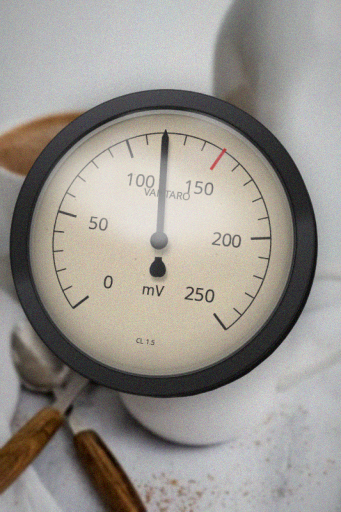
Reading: 120; mV
